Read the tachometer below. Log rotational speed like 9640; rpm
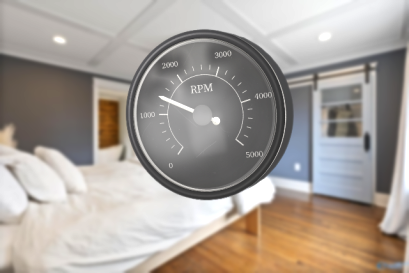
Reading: 1400; rpm
